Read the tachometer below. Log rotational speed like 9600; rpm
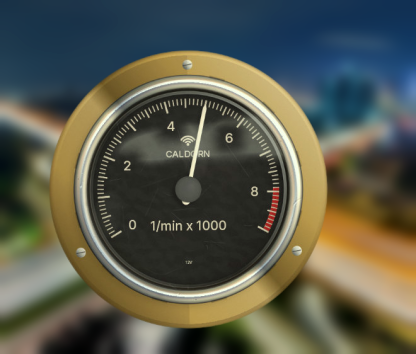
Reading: 5000; rpm
